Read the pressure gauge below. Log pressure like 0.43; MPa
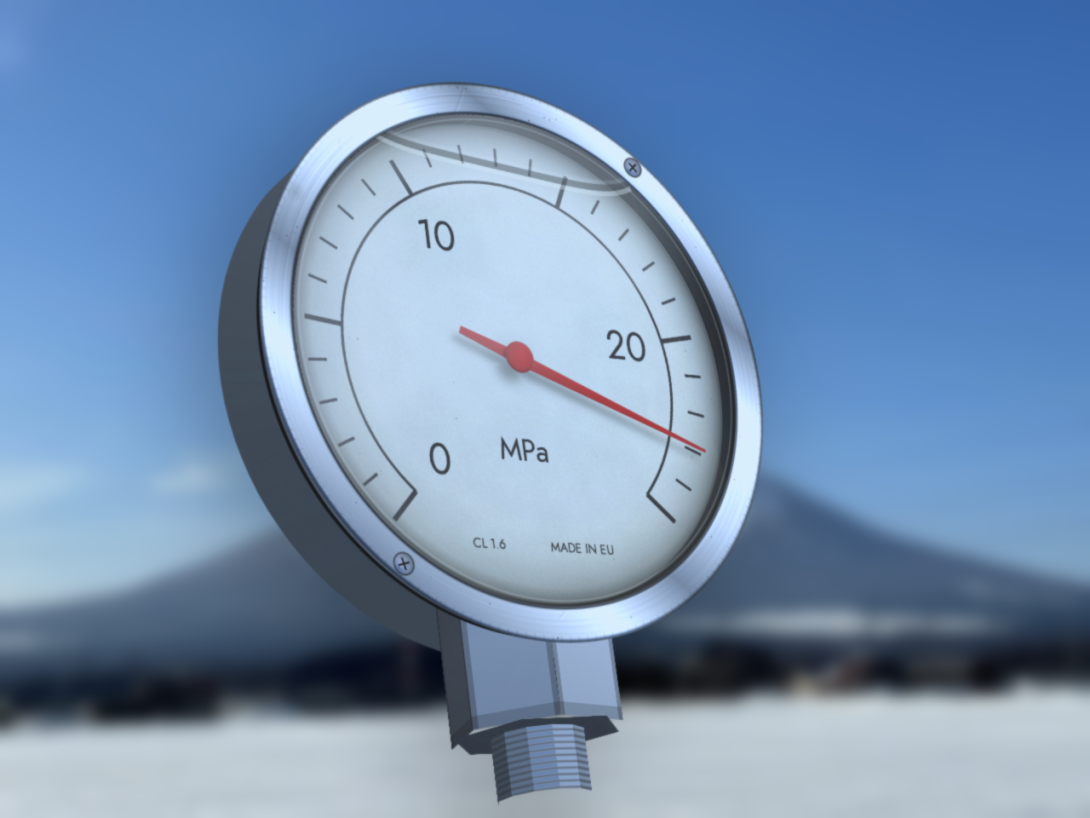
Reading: 23; MPa
